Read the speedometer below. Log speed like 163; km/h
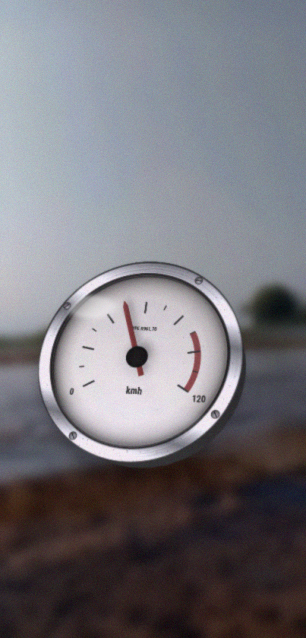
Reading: 50; km/h
